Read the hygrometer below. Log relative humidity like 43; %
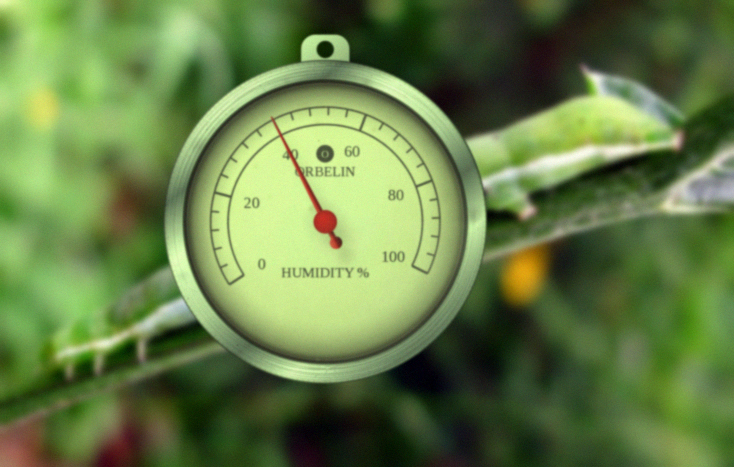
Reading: 40; %
